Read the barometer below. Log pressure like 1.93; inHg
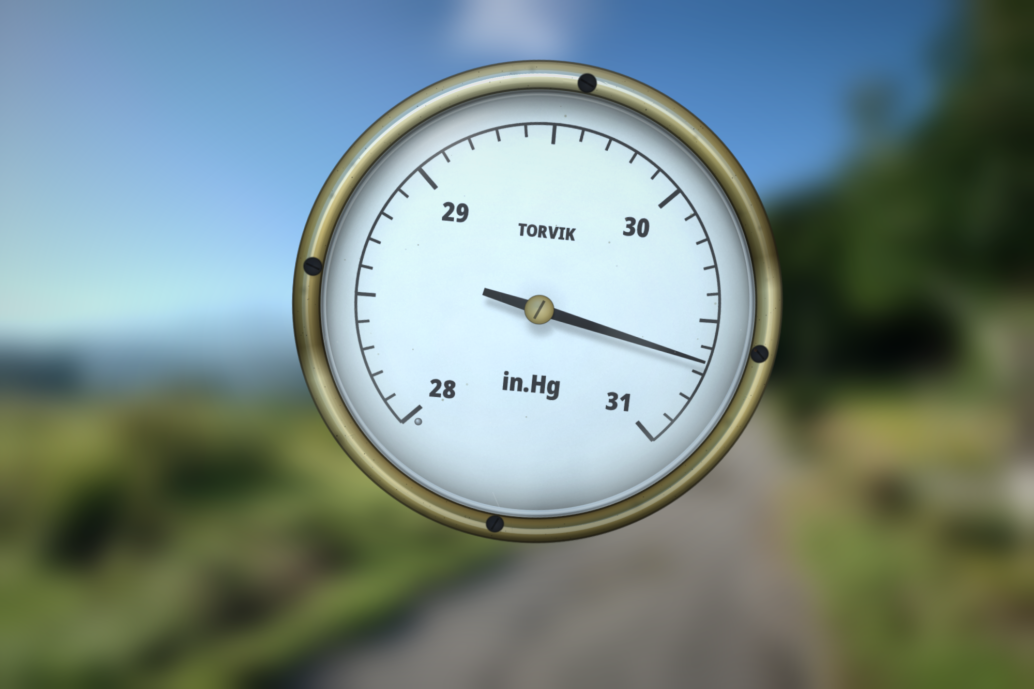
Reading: 30.65; inHg
